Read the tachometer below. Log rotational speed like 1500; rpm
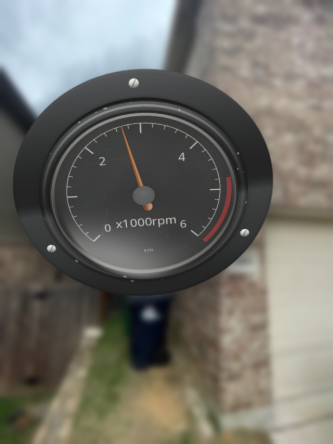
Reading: 2700; rpm
